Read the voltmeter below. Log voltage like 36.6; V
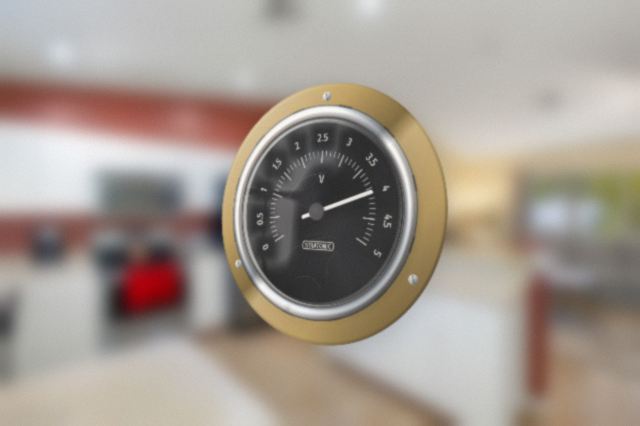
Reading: 4; V
